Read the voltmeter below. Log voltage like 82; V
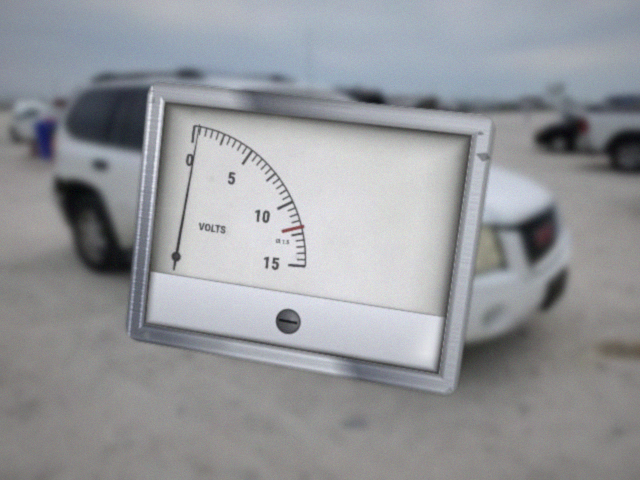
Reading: 0.5; V
